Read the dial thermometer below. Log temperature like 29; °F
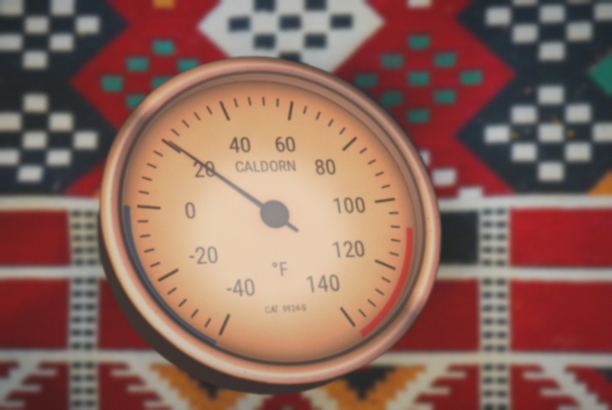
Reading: 20; °F
